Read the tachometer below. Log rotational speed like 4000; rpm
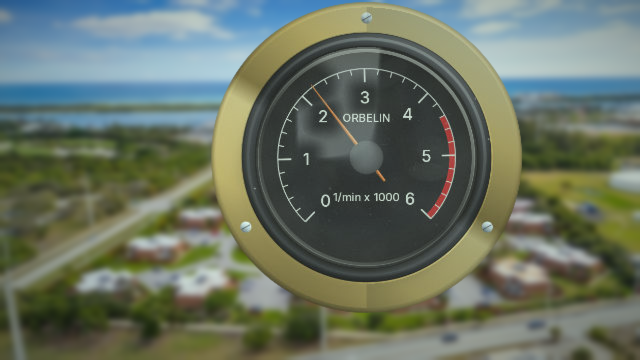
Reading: 2200; rpm
